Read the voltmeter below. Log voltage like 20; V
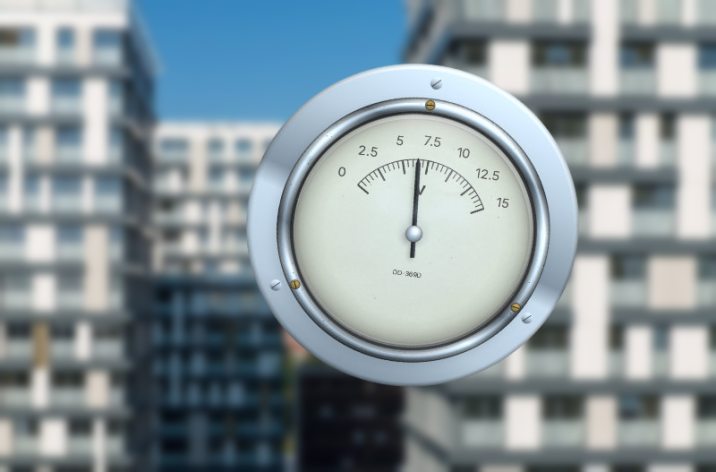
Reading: 6.5; V
